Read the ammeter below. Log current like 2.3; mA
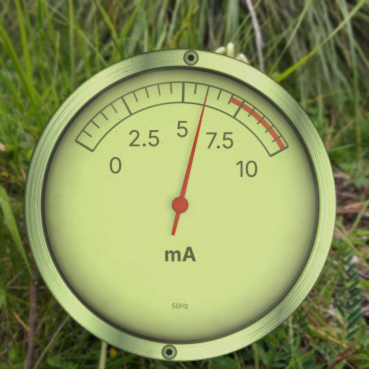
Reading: 6; mA
